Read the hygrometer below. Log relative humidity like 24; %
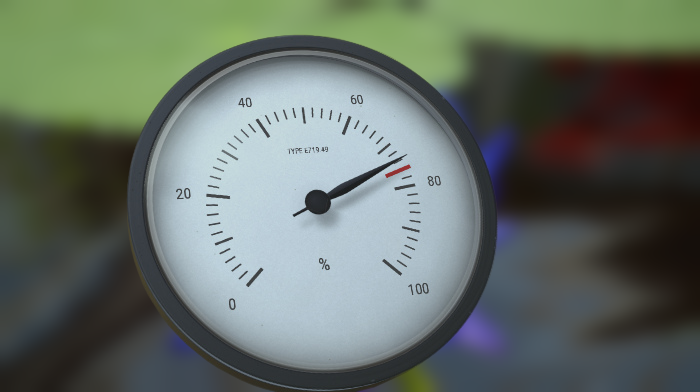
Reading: 74; %
